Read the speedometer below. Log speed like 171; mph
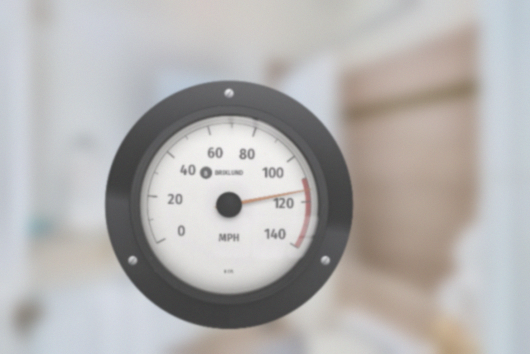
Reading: 115; mph
